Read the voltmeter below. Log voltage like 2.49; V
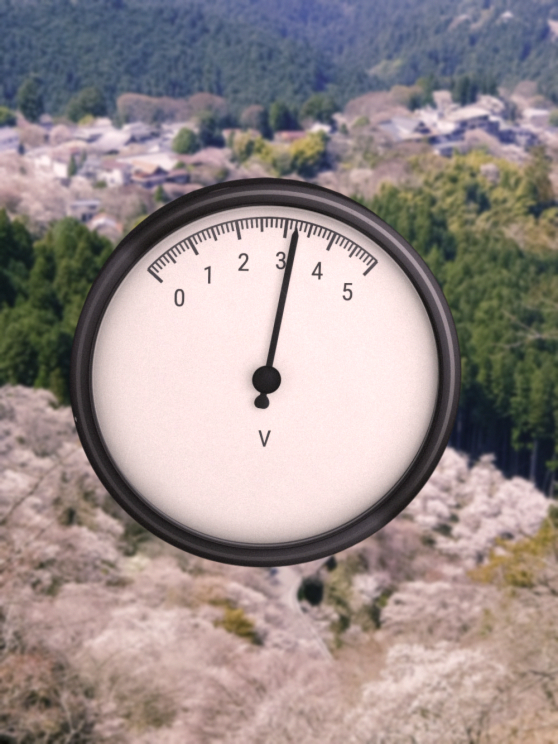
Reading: 3.2; V
